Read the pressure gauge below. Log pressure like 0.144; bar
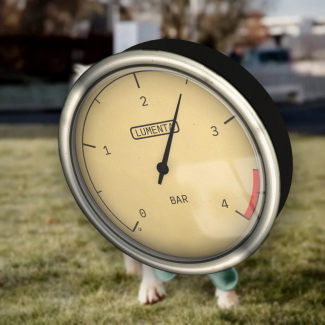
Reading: 2.5; bar
